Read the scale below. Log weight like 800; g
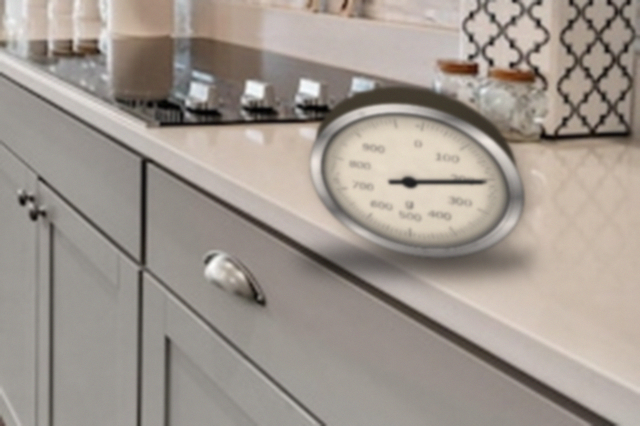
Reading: 200; g
